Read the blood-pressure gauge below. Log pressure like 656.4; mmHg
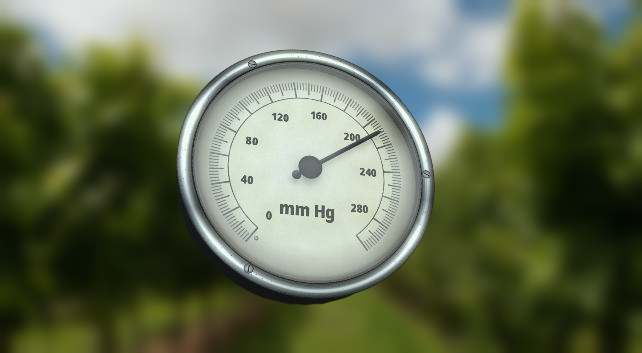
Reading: 210; mmHg
